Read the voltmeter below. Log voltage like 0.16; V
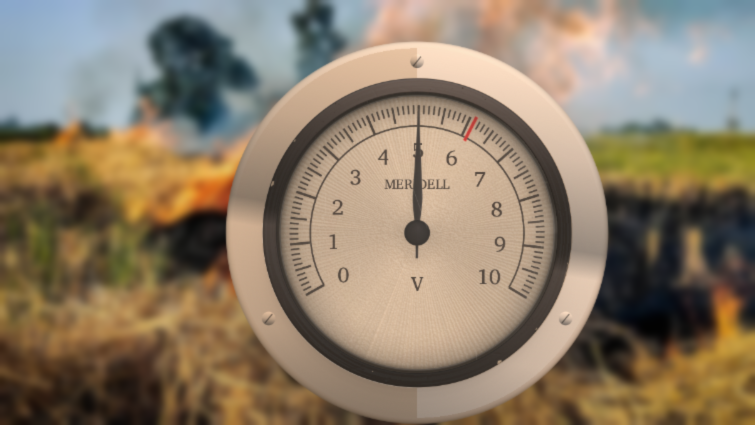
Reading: 5; V
